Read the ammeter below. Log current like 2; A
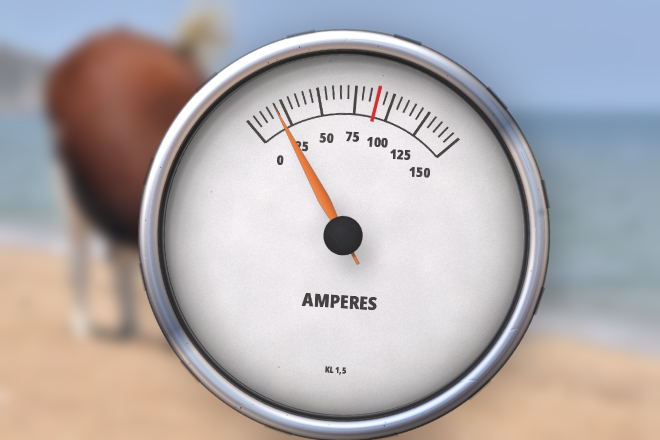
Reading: 20; A
